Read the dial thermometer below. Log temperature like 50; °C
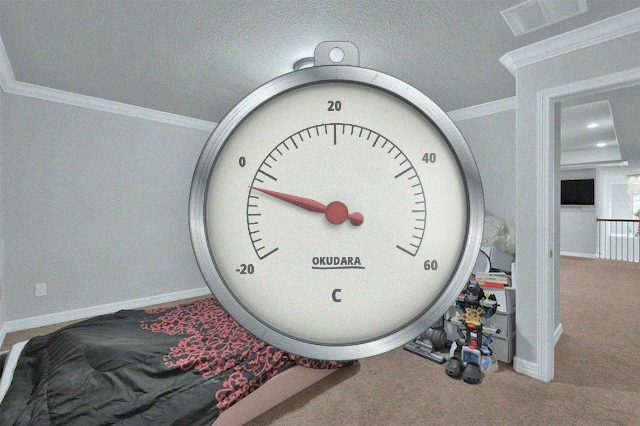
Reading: -4; °C
